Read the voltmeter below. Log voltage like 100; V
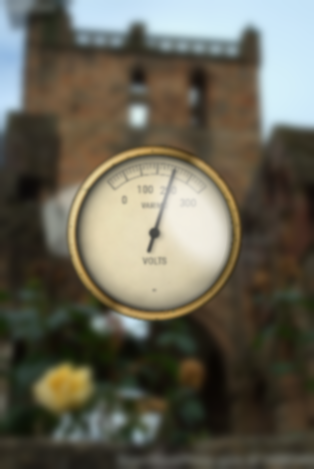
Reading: 200; V
